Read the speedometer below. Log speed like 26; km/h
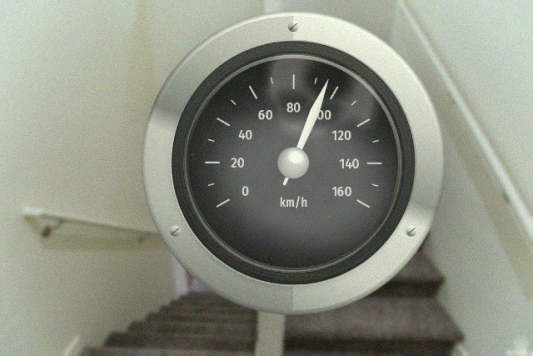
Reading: 95; km/h
